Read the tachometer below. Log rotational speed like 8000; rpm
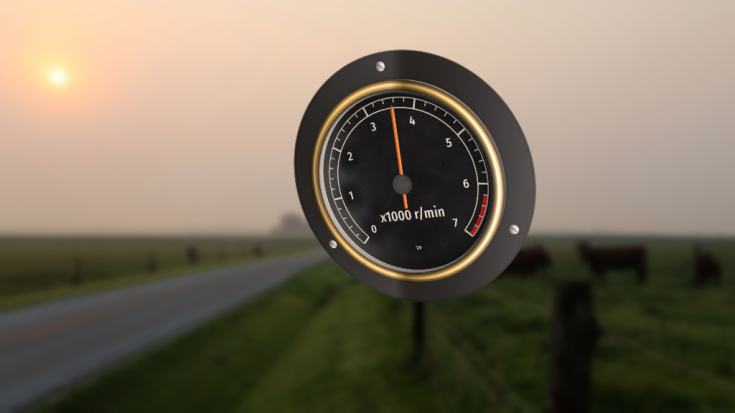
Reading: 3600; rpm
